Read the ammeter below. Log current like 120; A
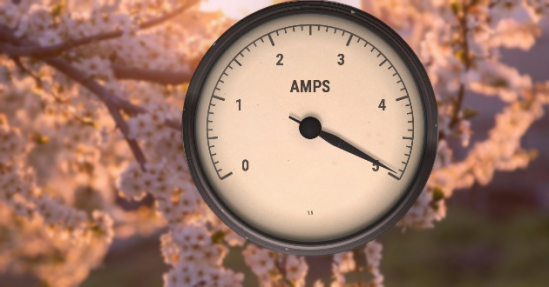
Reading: 4.95; A
